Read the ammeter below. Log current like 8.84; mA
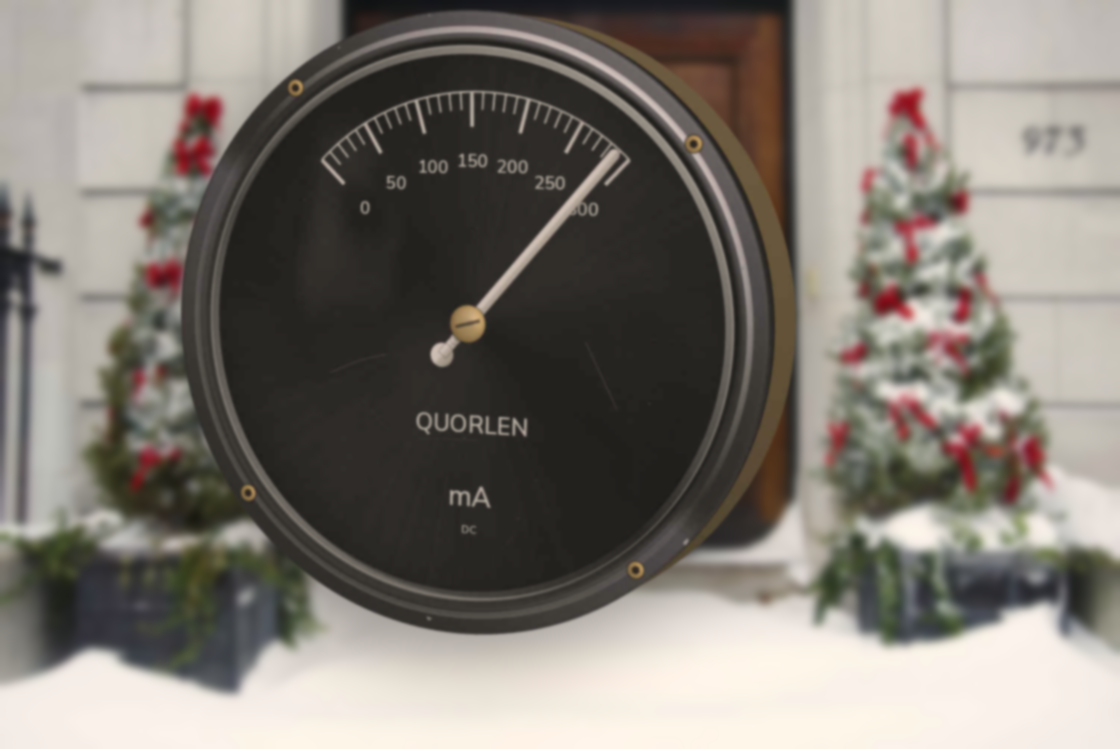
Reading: 290; mA
